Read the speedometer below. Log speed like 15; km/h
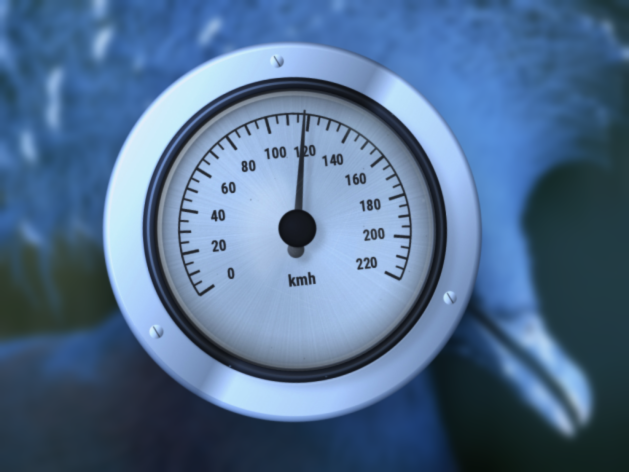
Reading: 117.5; km/h
